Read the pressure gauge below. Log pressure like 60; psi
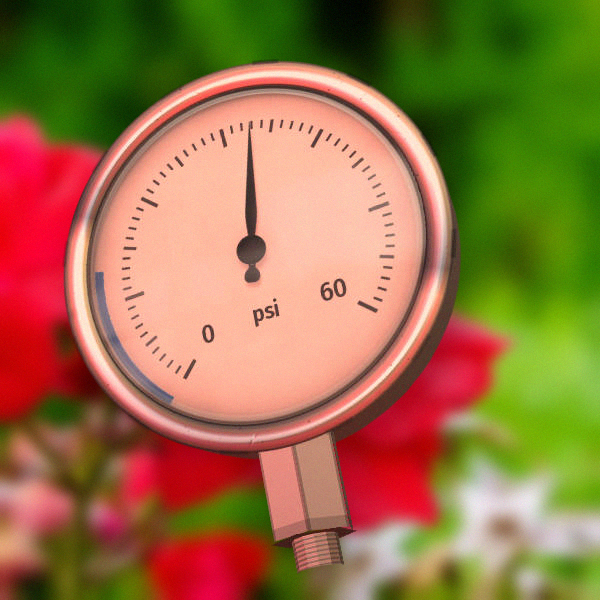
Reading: 33; psi
